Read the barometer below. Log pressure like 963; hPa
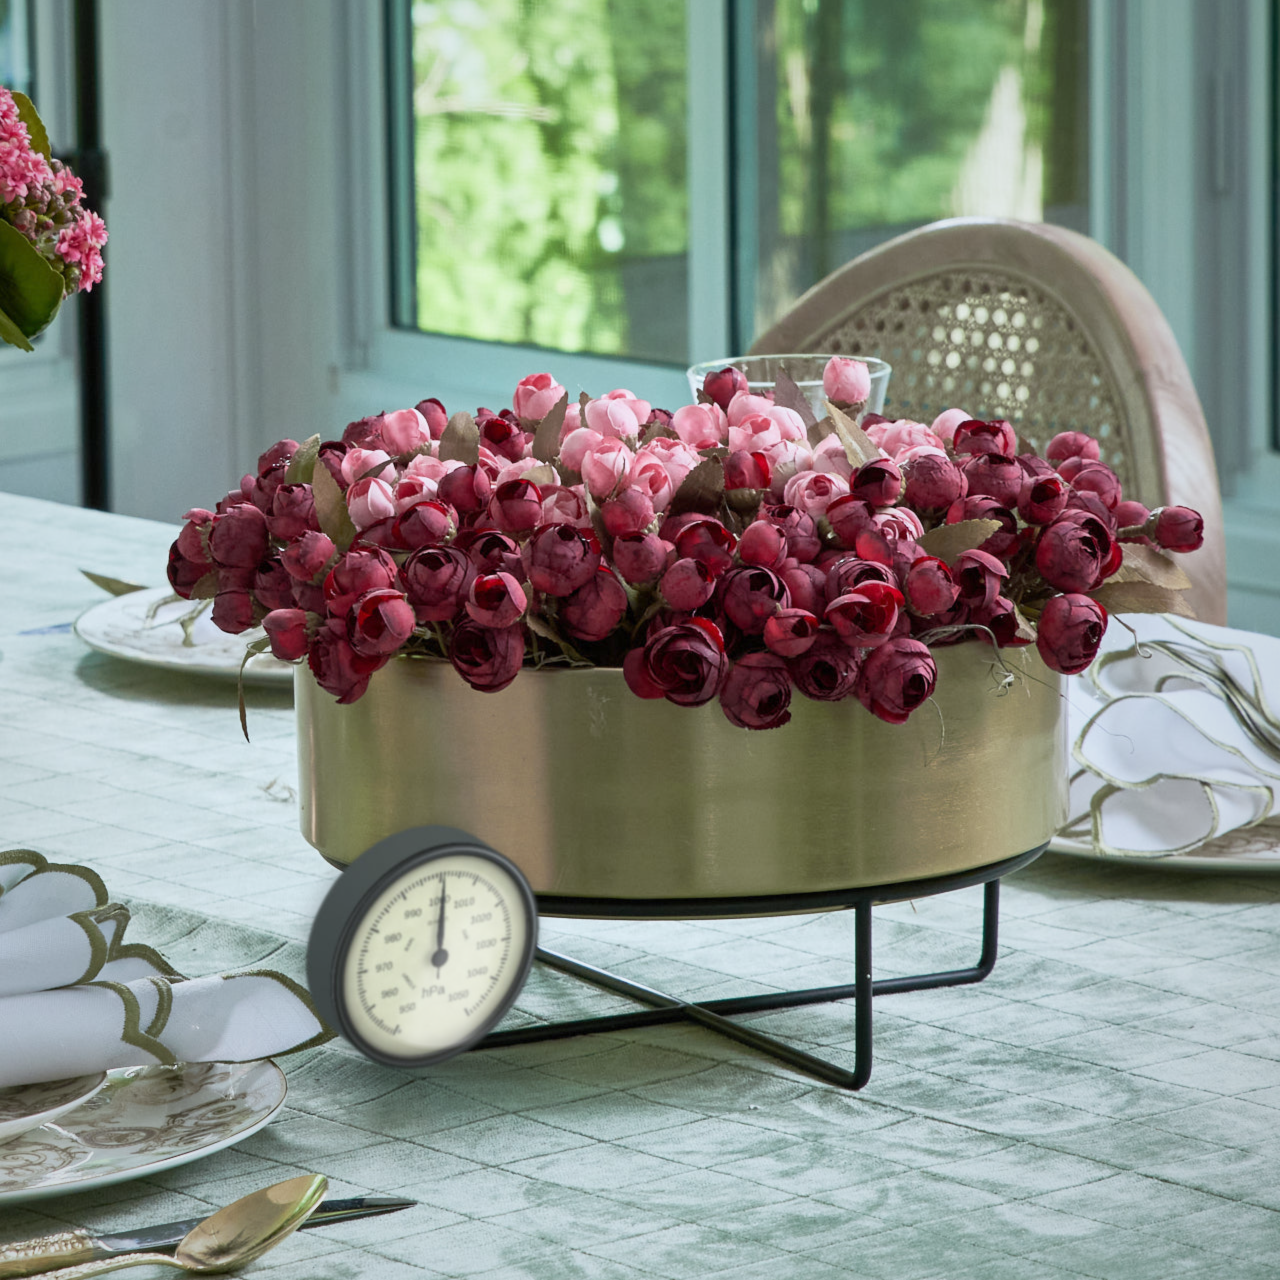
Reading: 1000; hPa
